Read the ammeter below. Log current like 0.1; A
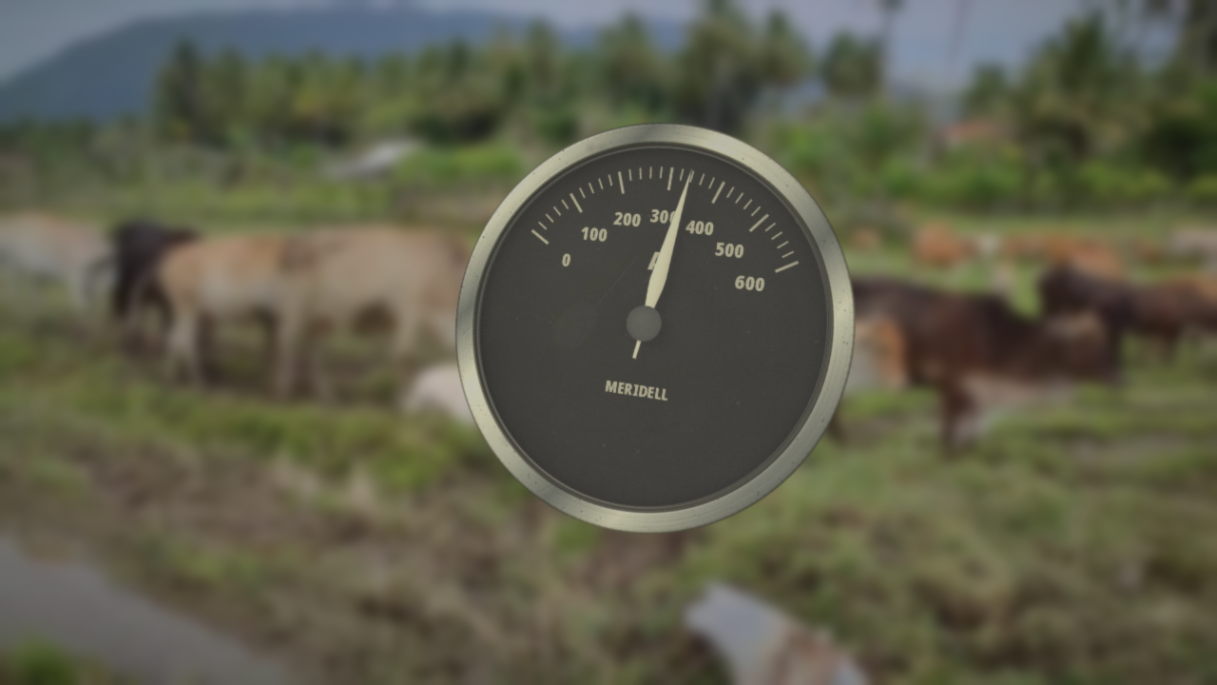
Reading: 340; A
